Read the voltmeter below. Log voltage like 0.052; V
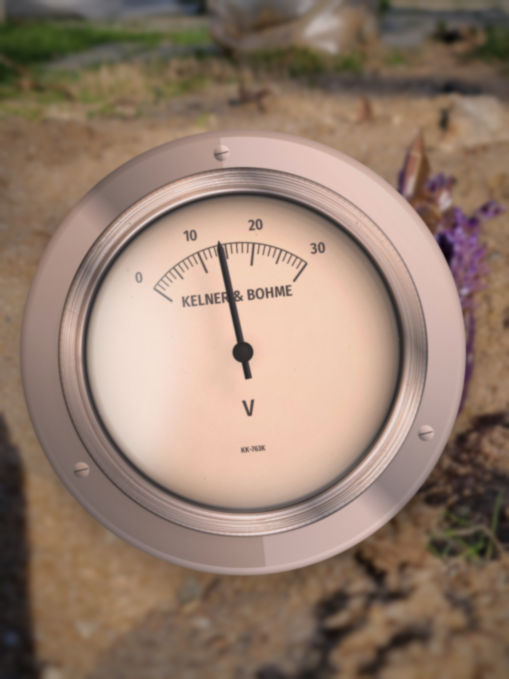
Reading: 14; V
